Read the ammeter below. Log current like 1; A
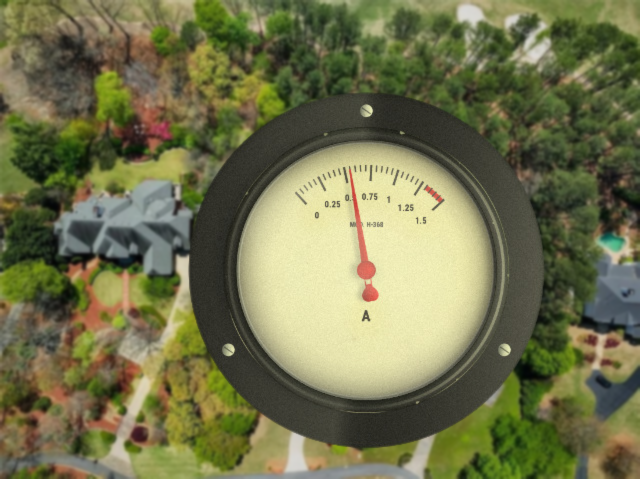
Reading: 0.55; A
